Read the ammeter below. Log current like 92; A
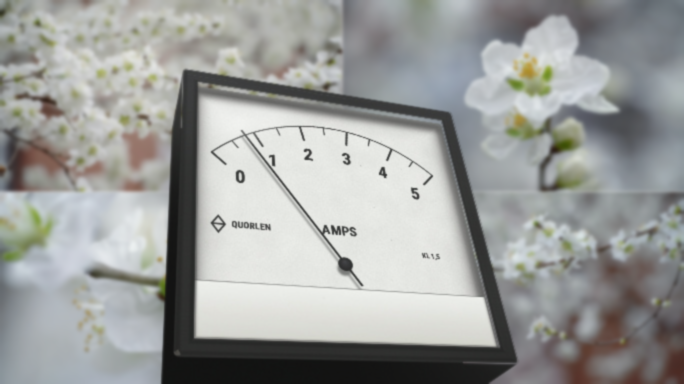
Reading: 0.75; A
